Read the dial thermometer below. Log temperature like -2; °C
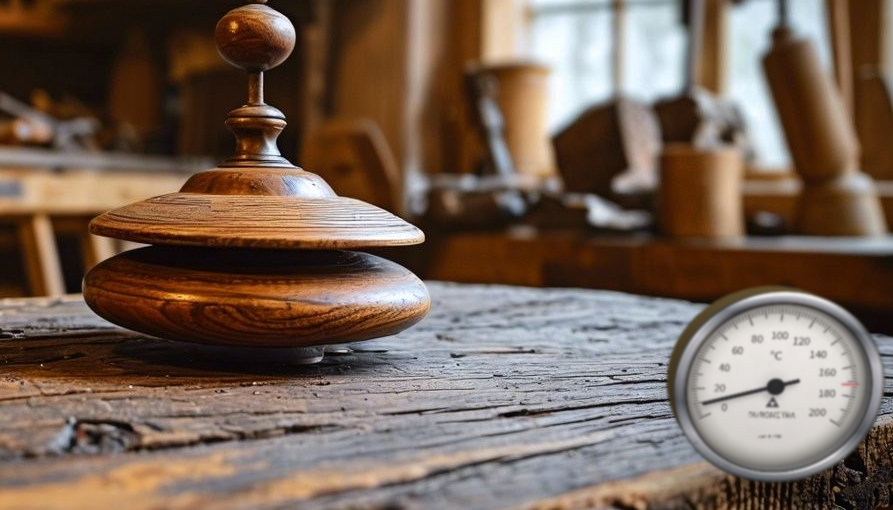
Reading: 10; °C
